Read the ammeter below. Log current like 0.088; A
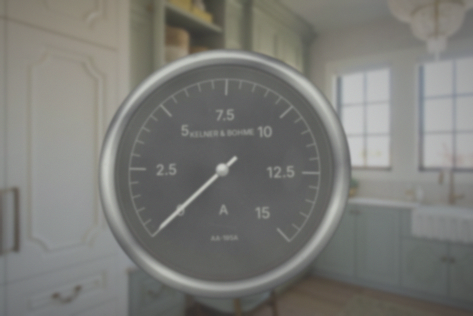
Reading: 0; A
